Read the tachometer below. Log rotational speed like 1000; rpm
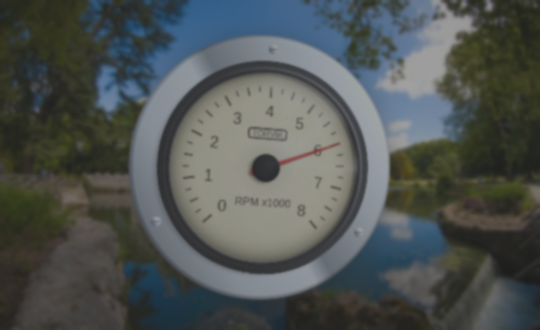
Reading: 6000; rpm
